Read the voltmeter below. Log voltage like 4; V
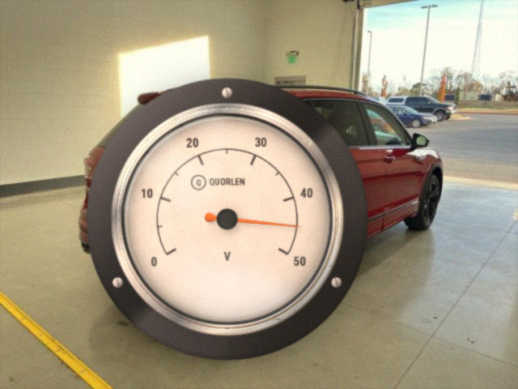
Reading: 45; V
